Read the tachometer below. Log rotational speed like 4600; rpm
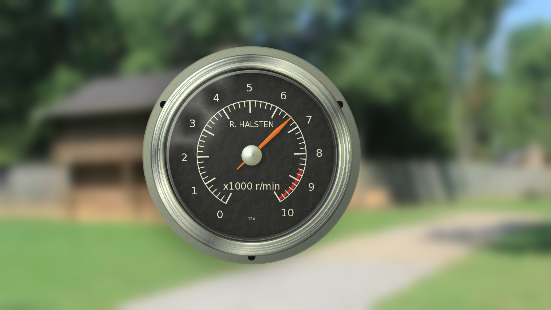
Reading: 6600; rpm
